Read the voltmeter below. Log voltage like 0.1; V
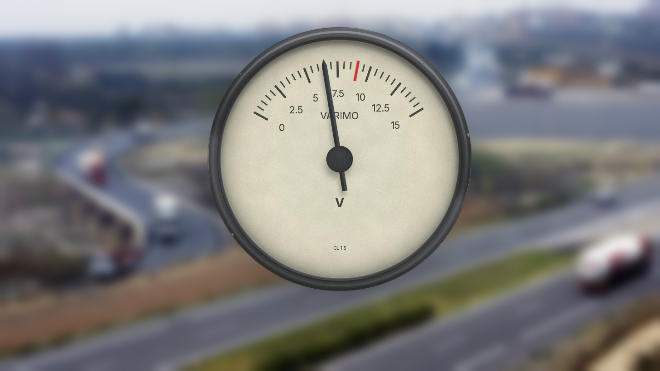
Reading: 6.5; V
